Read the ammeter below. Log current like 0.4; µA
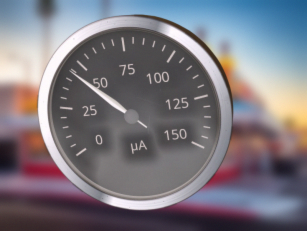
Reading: 45; µA
